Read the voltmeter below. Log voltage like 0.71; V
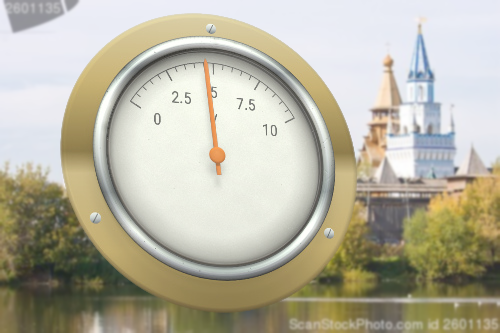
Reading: 4.5; V
